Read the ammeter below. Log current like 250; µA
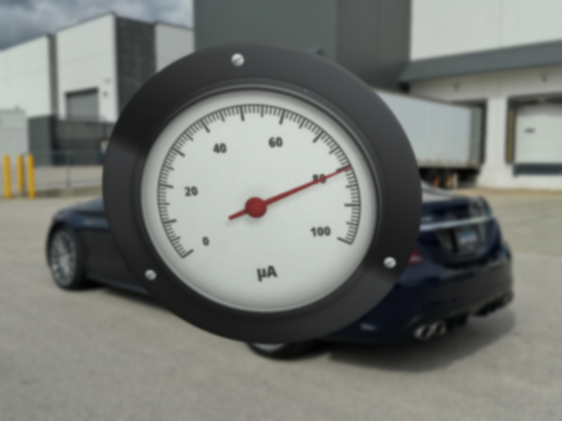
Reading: 80; µA
